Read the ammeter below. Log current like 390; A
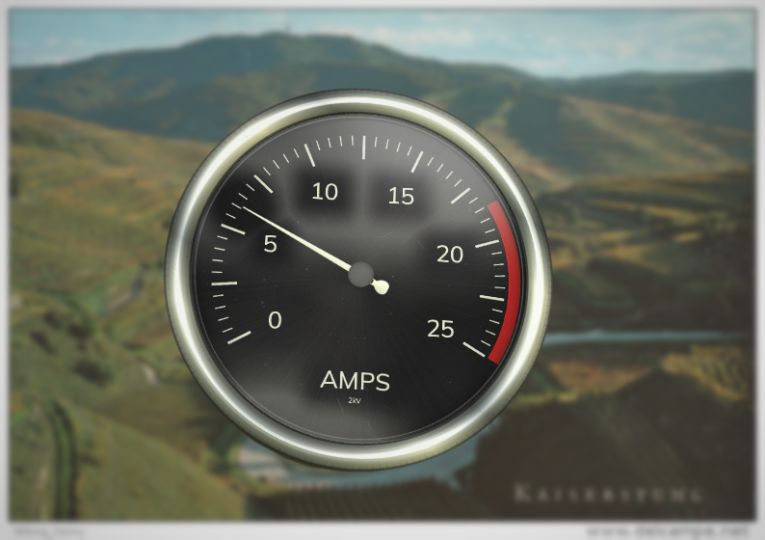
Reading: 6; A
